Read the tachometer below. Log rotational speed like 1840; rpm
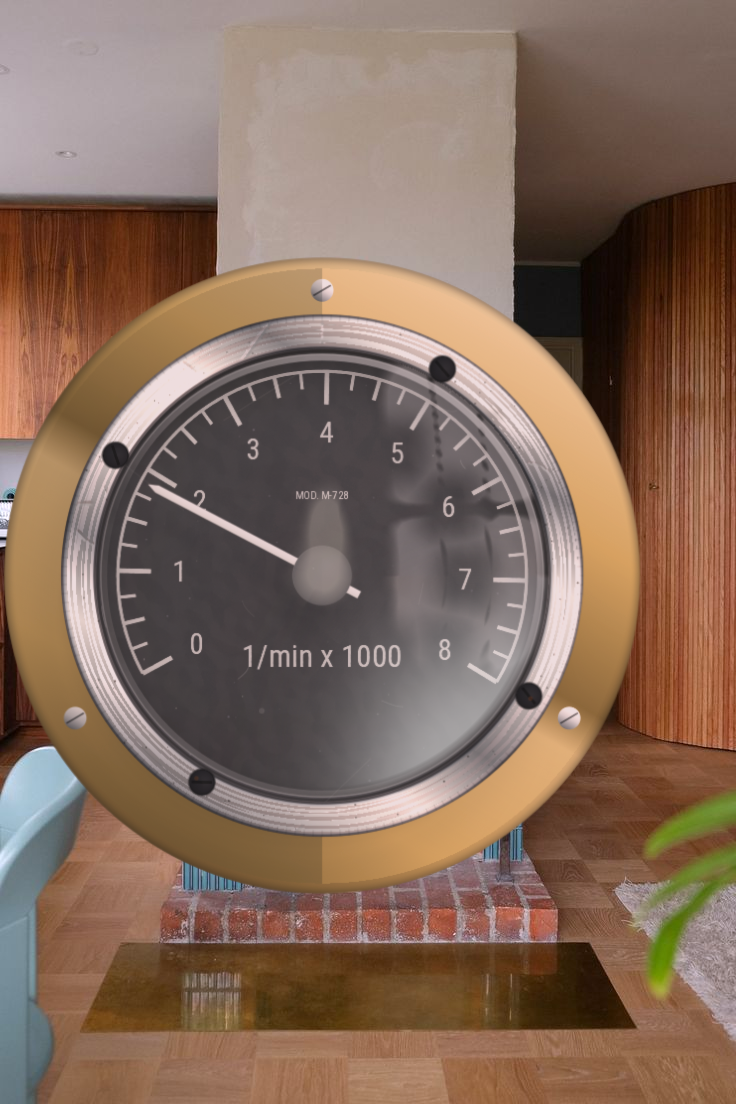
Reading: 1875; rpm
